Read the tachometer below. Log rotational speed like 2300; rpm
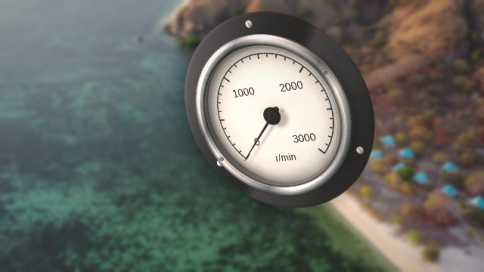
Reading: 0; rpm
